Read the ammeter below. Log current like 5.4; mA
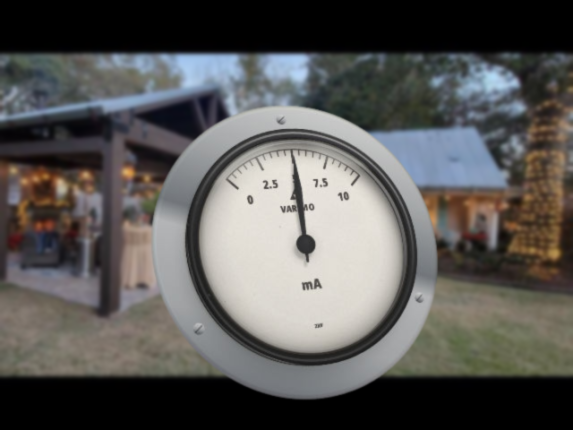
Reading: 5; mA
